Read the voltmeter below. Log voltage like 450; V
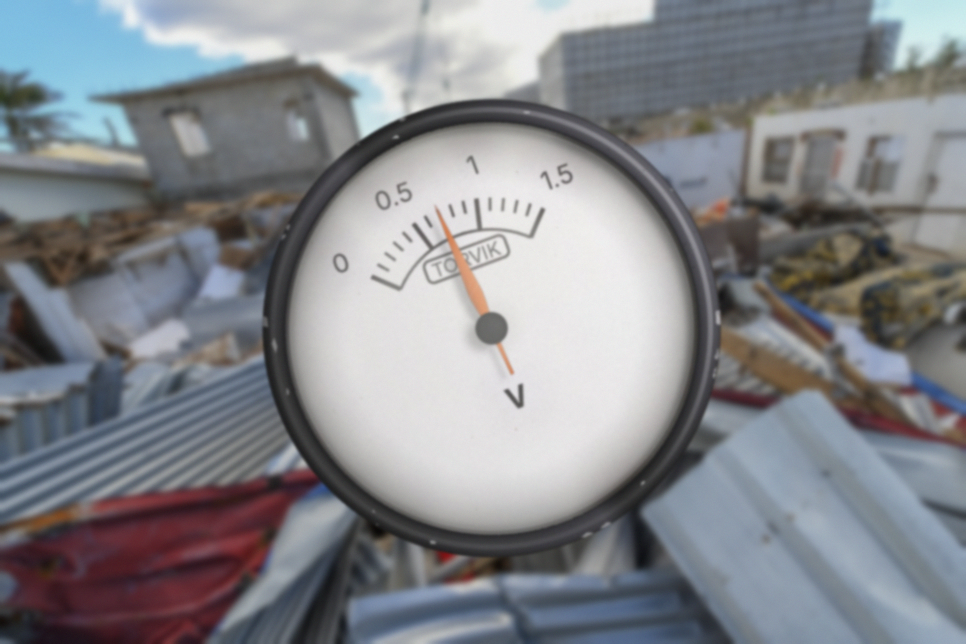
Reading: 0.7; V
